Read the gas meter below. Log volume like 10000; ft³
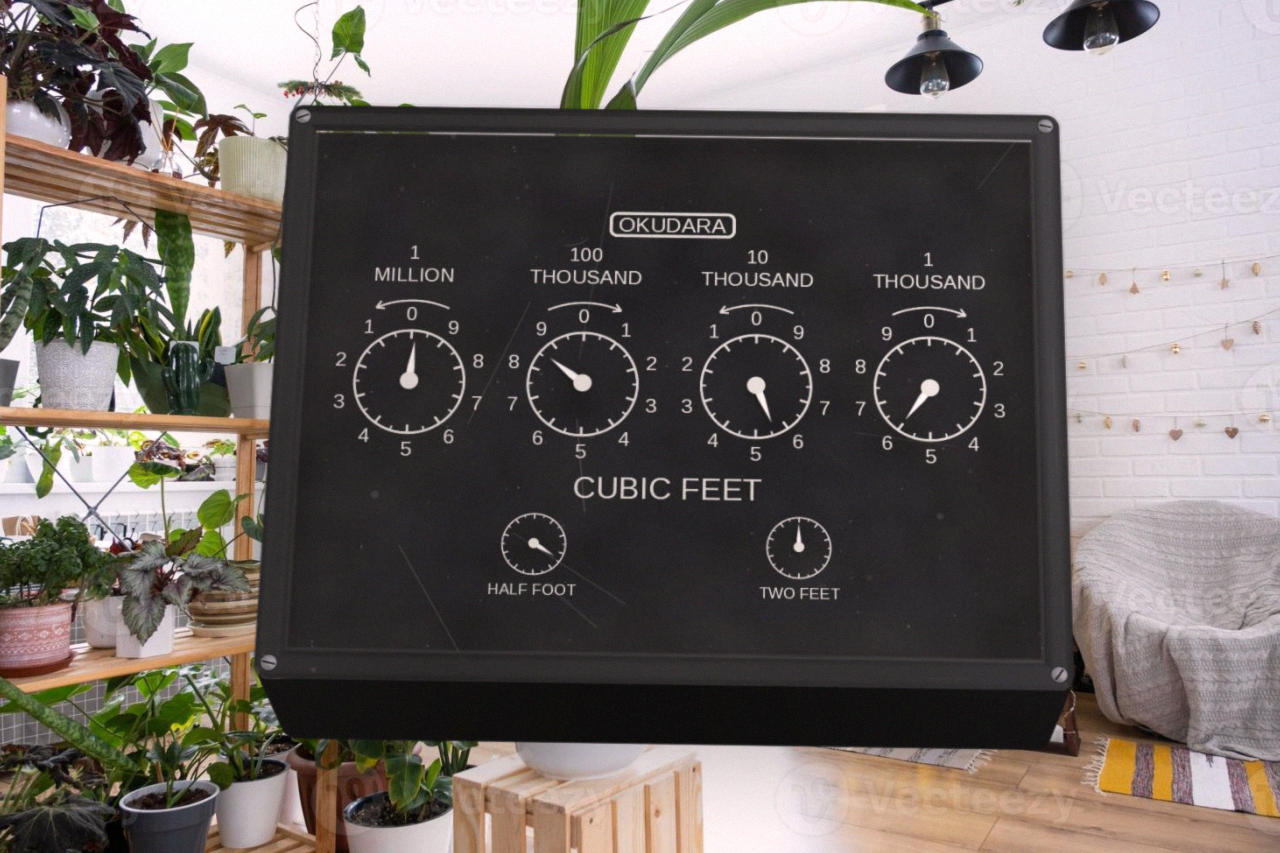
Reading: 985600; ft³
